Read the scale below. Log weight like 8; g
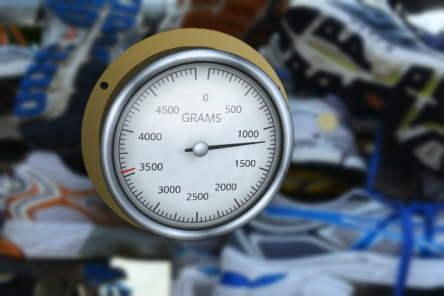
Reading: 1150; g
